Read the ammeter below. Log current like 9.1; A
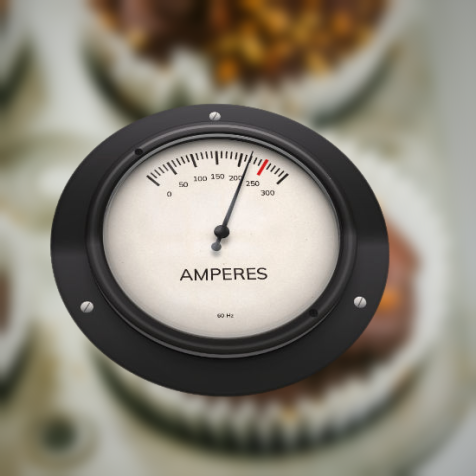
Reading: 220; A
